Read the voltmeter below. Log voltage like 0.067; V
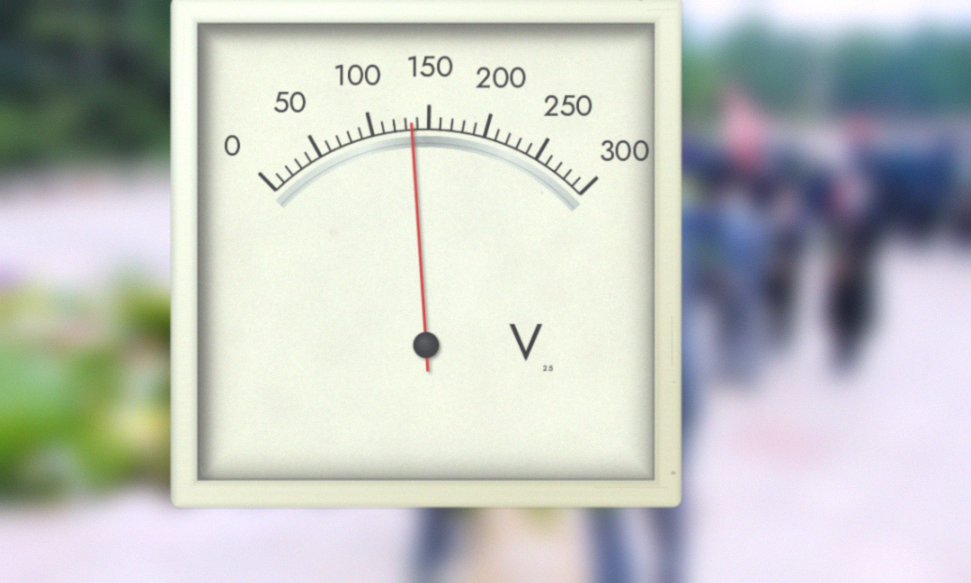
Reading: 135; V
